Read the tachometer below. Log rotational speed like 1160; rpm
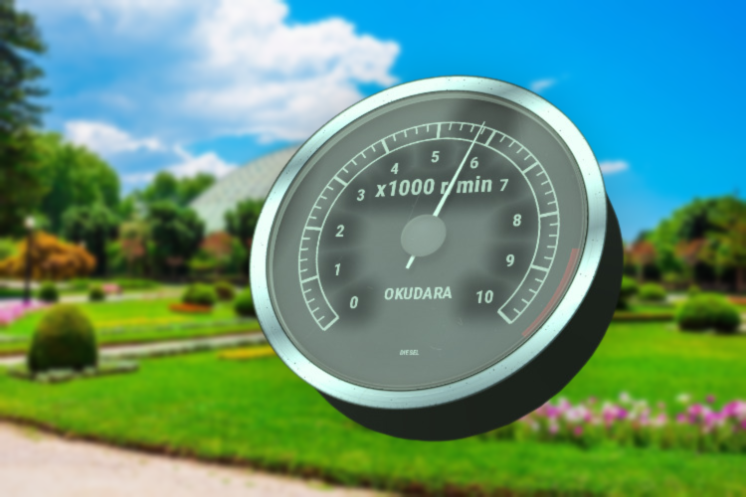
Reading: 5800; rpm
